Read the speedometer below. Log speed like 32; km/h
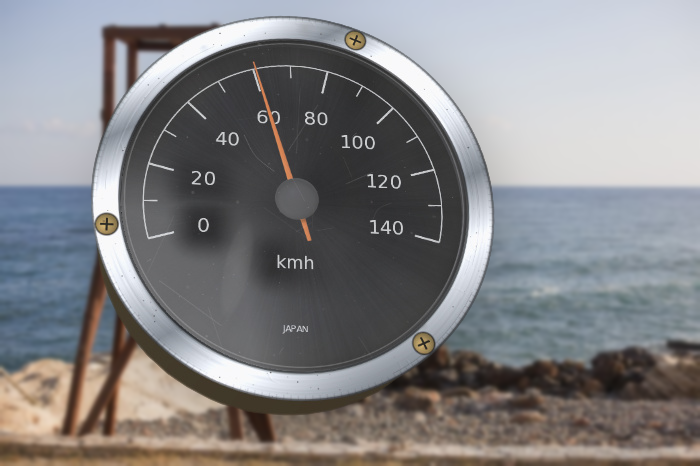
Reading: 60; km/h
